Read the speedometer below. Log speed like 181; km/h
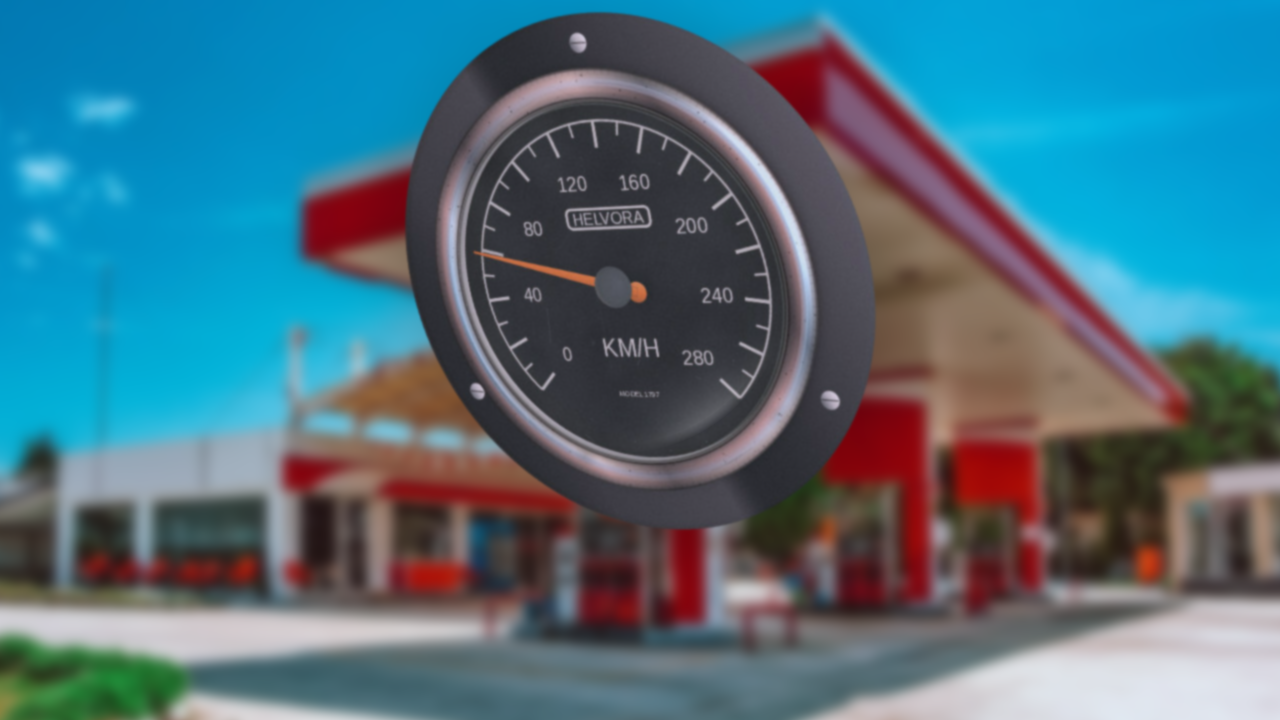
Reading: 60; km/h
